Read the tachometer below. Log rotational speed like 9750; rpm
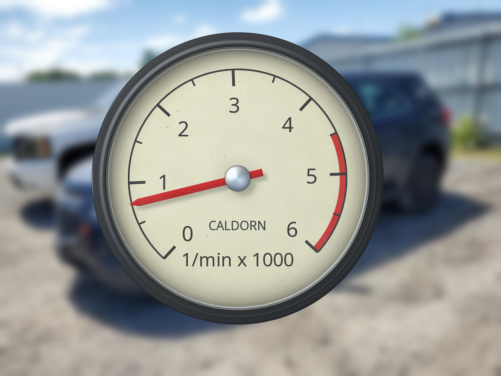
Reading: 750; rpm
